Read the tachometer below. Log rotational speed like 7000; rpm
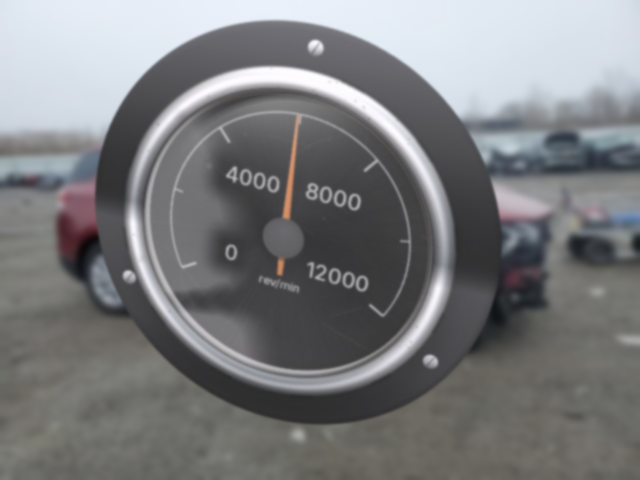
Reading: 6000; rpm
